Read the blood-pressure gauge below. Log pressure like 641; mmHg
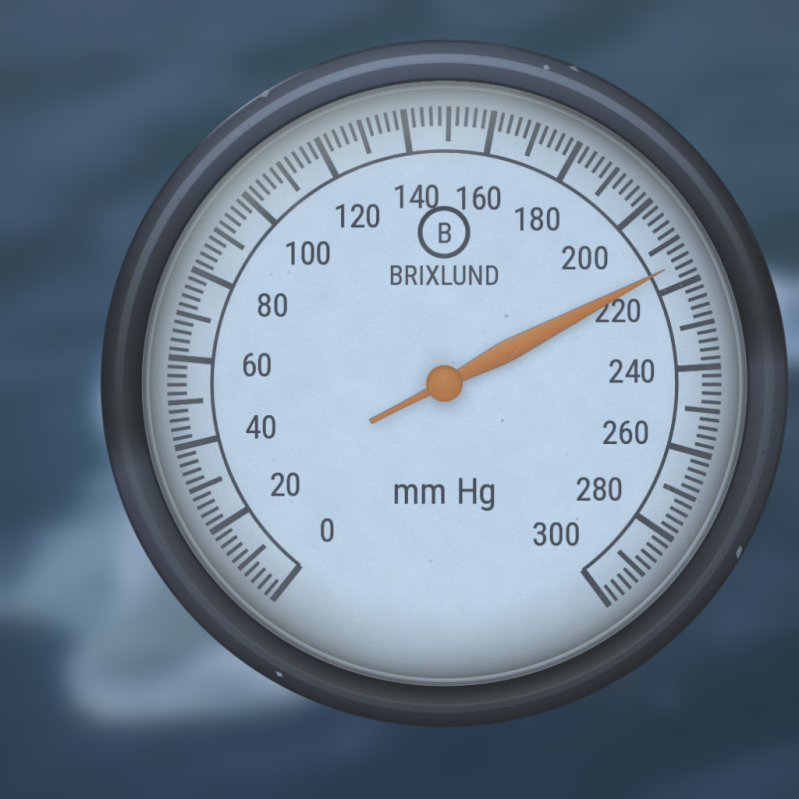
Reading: 215; mmHg
